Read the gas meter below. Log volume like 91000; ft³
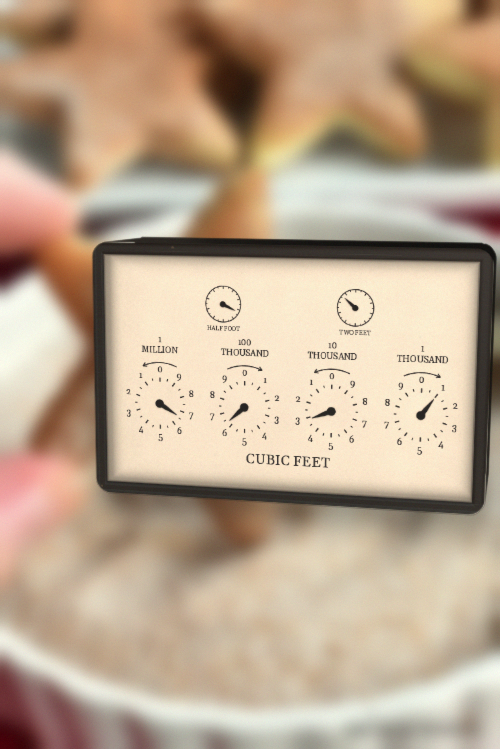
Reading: 663100; ft³
